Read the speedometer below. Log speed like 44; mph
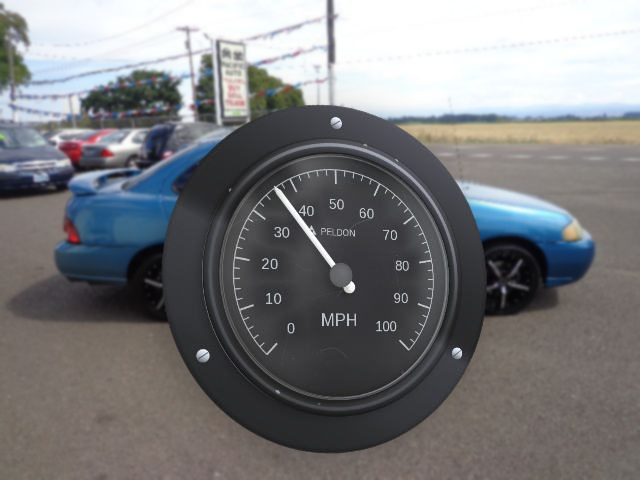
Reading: 36; mph
